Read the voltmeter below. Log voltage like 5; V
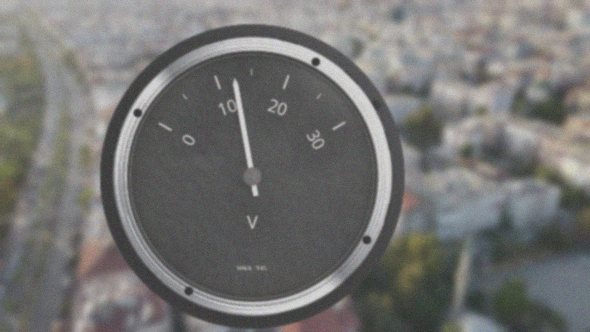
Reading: 12.5; V
